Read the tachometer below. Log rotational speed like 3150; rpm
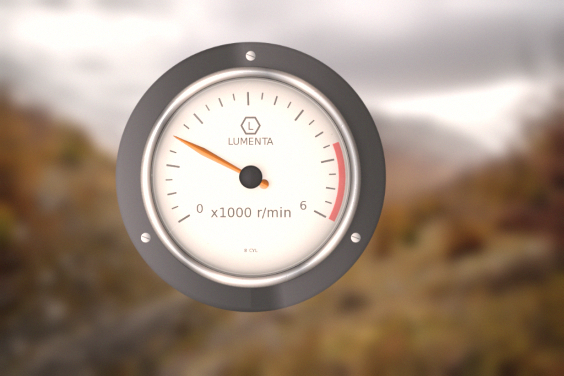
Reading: 1500; rpm
